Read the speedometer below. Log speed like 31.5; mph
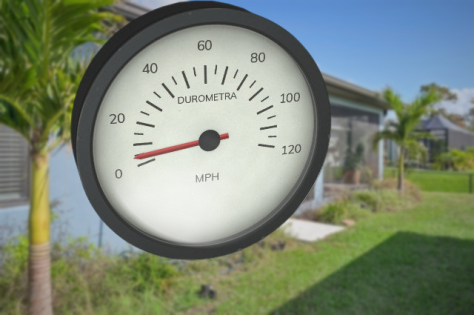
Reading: 5; mph
